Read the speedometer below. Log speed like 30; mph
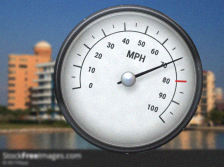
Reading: 70; mph
